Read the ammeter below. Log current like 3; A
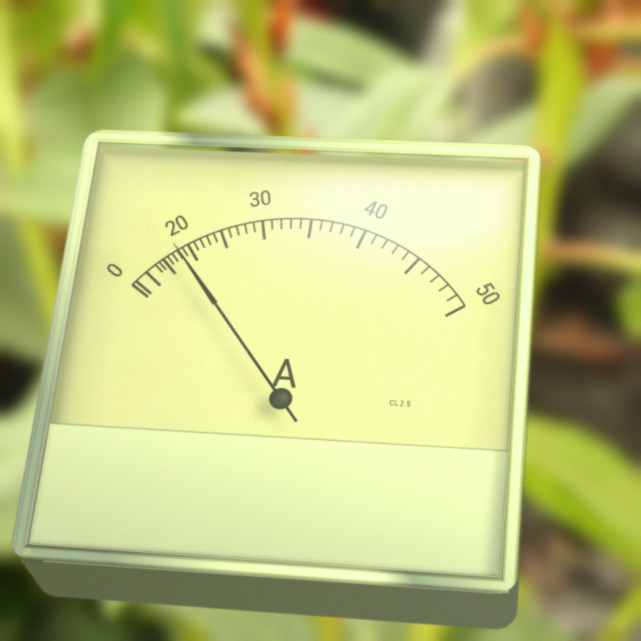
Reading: 18; A
